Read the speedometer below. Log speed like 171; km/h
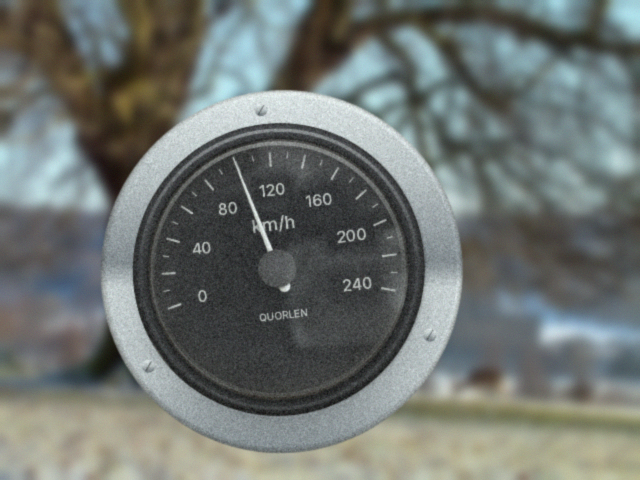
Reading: 100; km/h
